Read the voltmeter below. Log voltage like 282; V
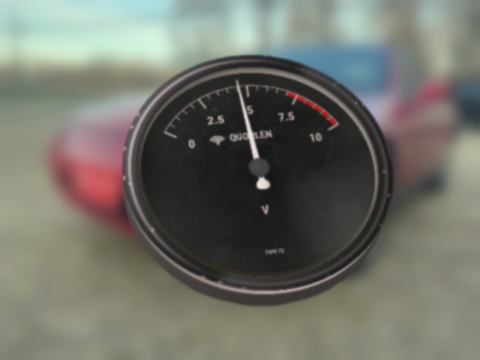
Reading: 4.5; V
